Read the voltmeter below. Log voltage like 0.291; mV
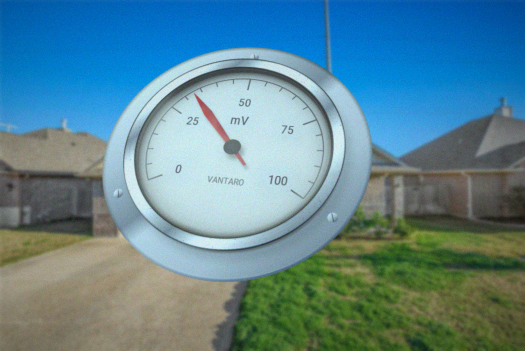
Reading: 32.5; mV
